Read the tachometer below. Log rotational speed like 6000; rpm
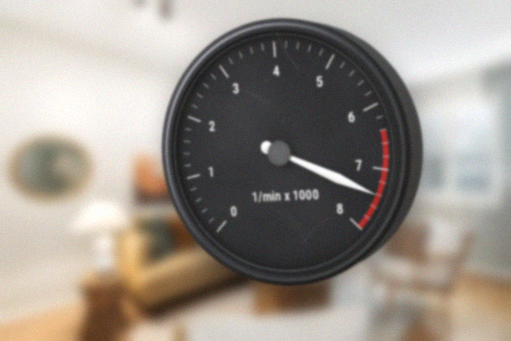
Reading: 7400; rpm
